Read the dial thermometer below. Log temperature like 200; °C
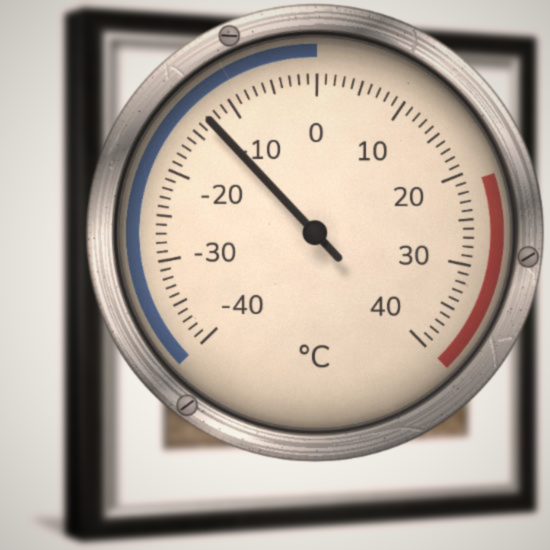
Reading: -13; °C
